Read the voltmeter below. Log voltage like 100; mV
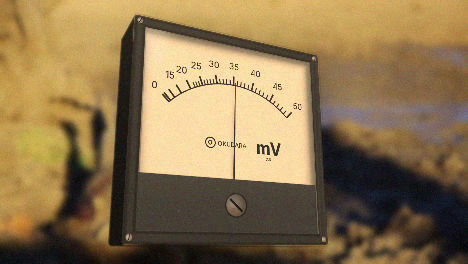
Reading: 35; mV
